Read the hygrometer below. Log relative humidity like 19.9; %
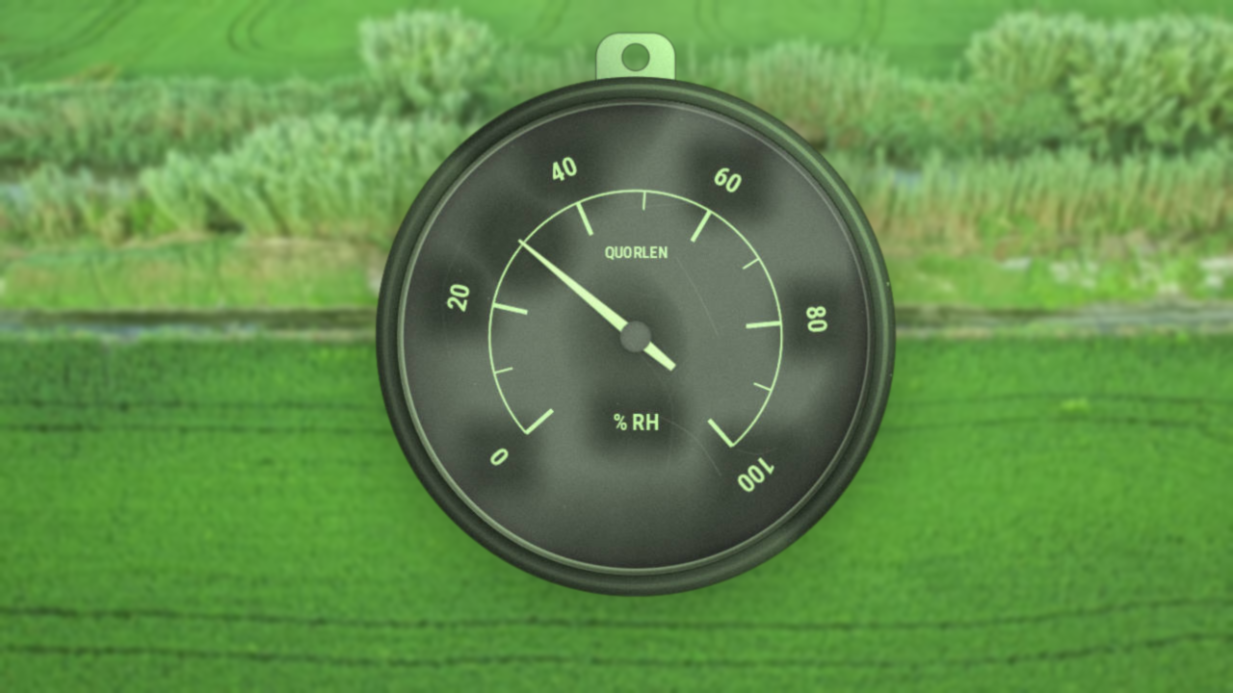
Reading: 30; %
